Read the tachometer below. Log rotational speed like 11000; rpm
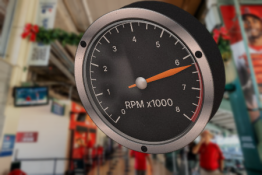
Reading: 6250; rpm
